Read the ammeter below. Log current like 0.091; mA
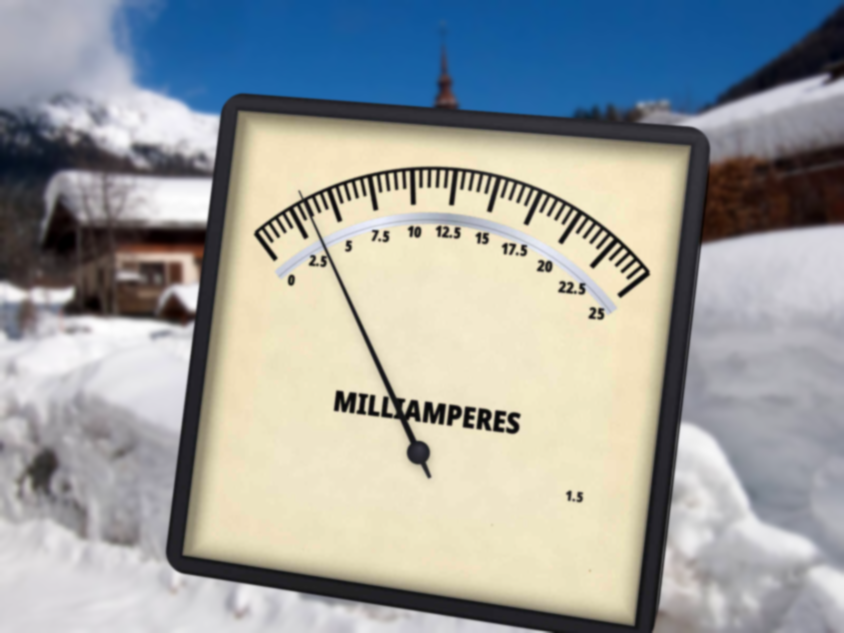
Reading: 3.5; mA
